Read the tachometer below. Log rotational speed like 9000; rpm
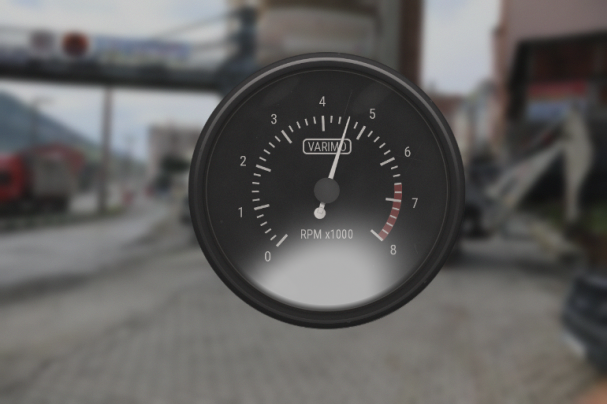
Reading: 4600; rpm
